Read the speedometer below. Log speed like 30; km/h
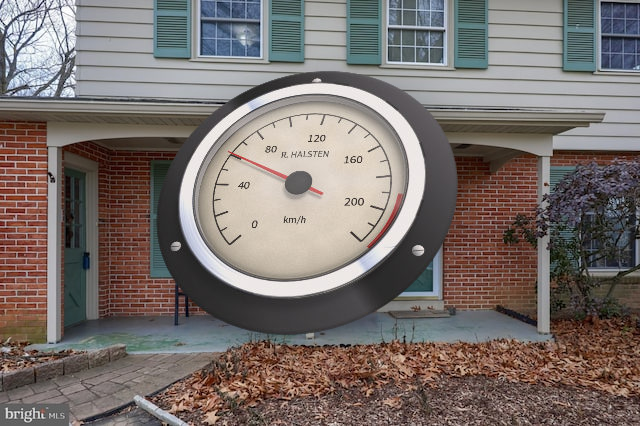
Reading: 60; km/h
